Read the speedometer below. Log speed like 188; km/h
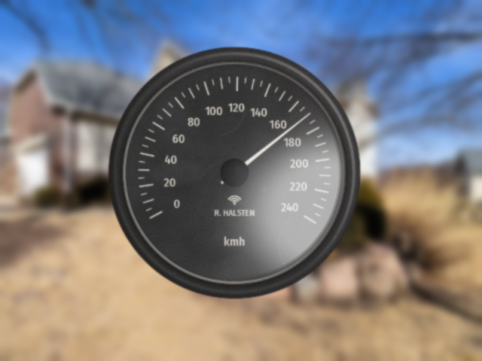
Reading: 170; km/h
